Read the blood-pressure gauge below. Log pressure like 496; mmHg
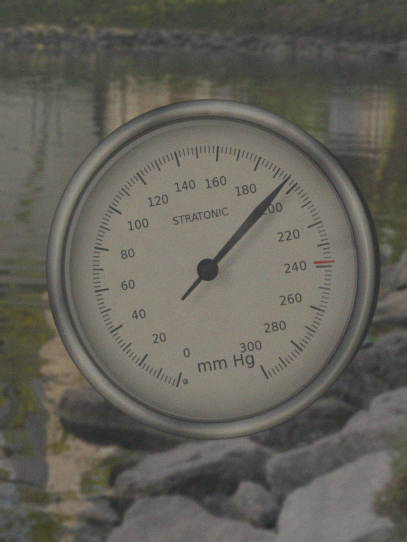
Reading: 196; mmHg
